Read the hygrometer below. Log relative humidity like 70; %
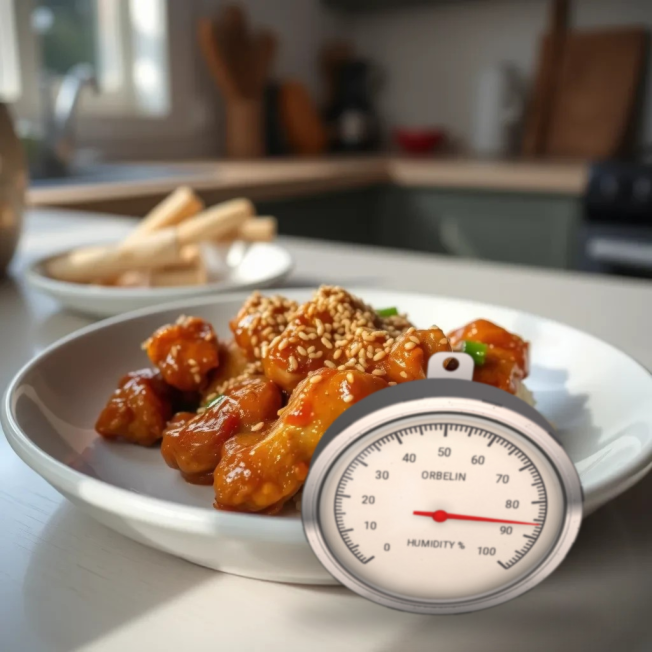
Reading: 85; %
